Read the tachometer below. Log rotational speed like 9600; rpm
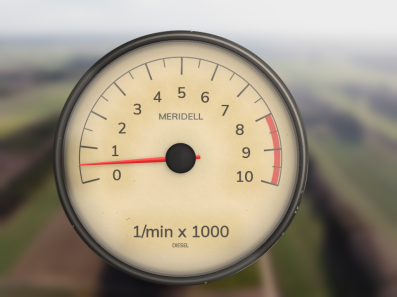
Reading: 500; rpm
